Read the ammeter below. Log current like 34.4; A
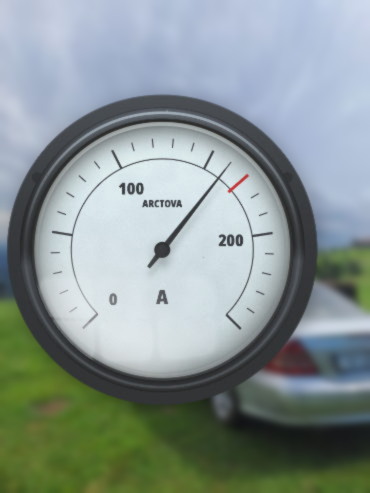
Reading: 160; A
